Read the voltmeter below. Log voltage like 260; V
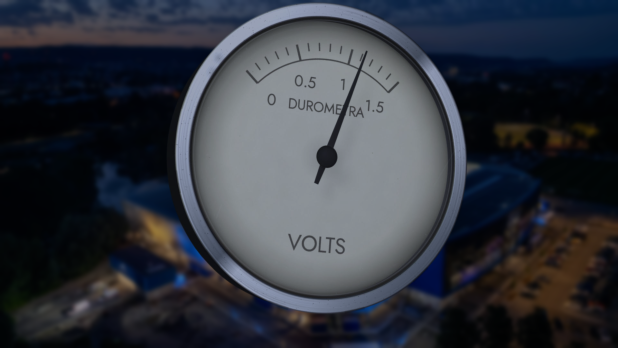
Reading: 1.1; V
